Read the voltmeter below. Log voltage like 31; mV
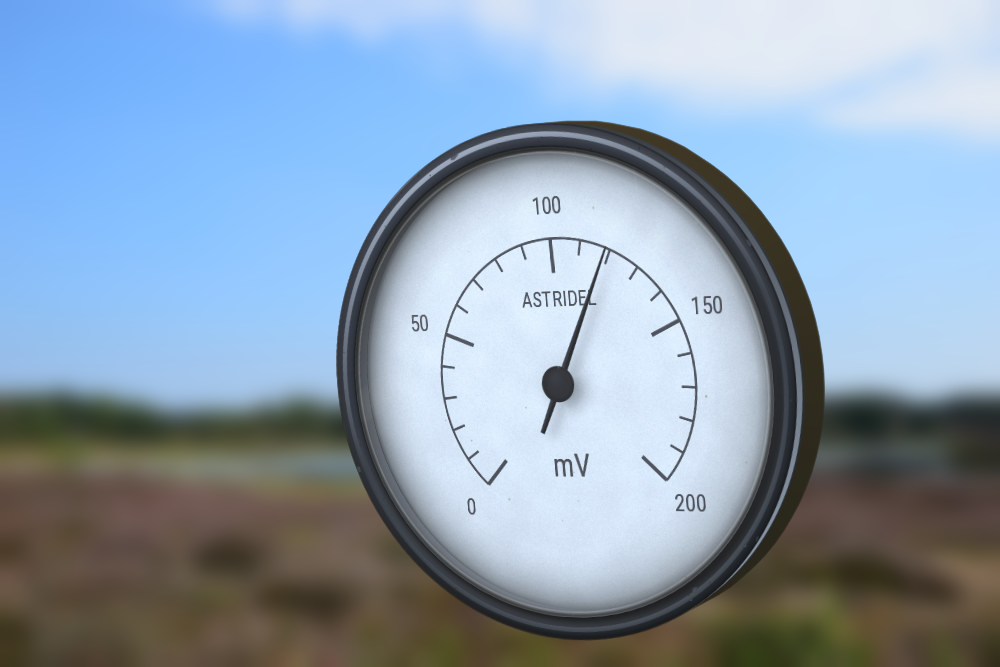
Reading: 120; mV
